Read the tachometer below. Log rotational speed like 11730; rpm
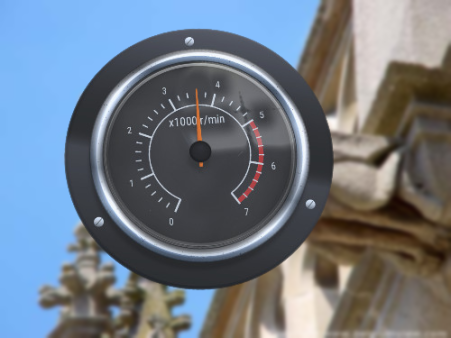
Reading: 3600; rpm
